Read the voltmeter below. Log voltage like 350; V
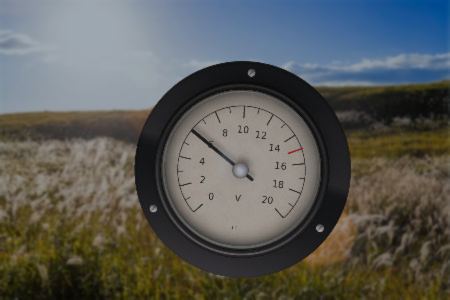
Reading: 6; V
